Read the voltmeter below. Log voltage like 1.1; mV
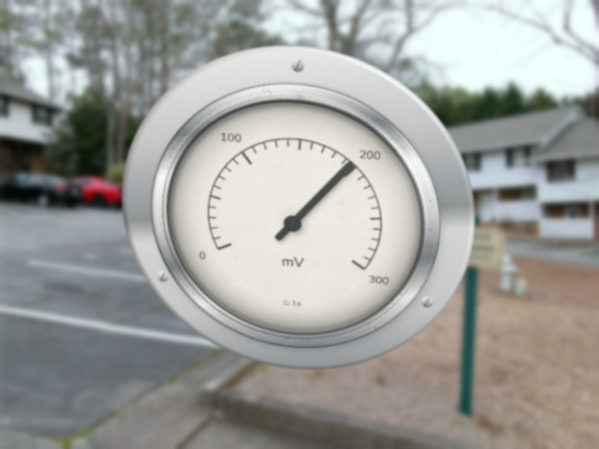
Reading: 195; mV
